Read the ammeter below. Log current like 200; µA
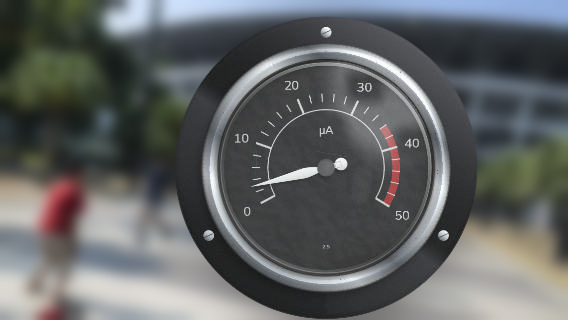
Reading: 3; µA
